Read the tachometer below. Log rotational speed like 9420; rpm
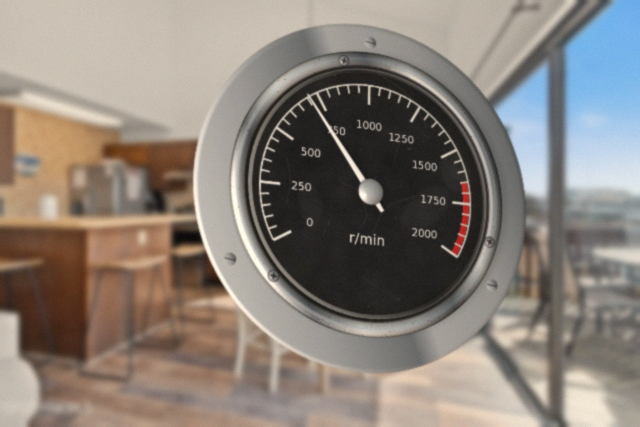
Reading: 700; rpm
